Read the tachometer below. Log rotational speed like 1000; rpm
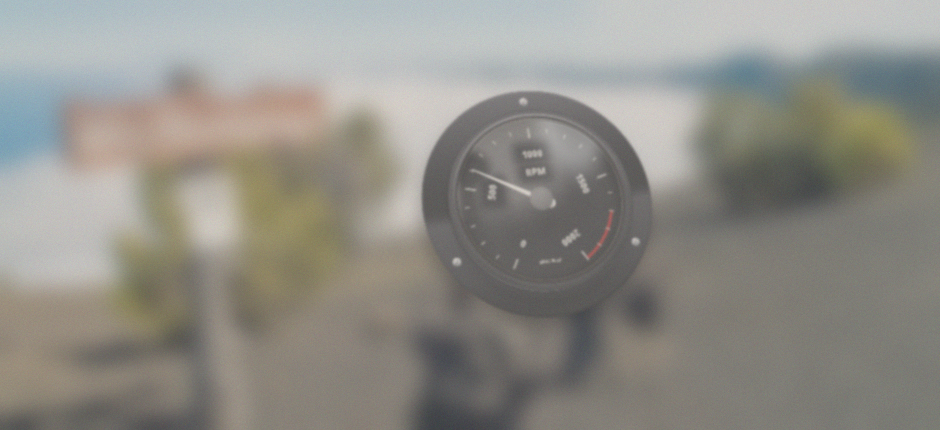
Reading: 600; rpm
